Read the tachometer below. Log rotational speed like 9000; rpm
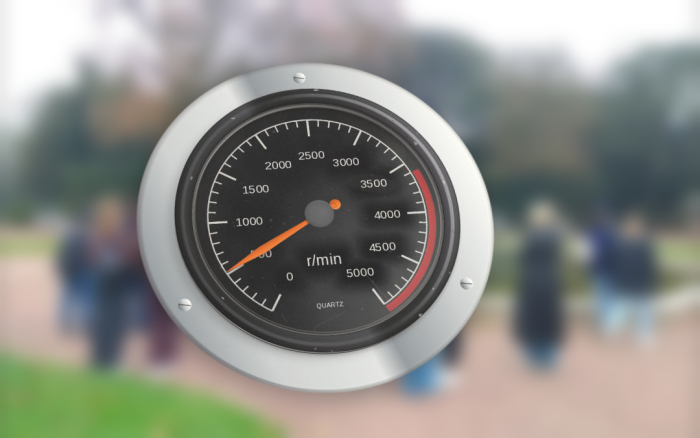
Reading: 500; rpm
